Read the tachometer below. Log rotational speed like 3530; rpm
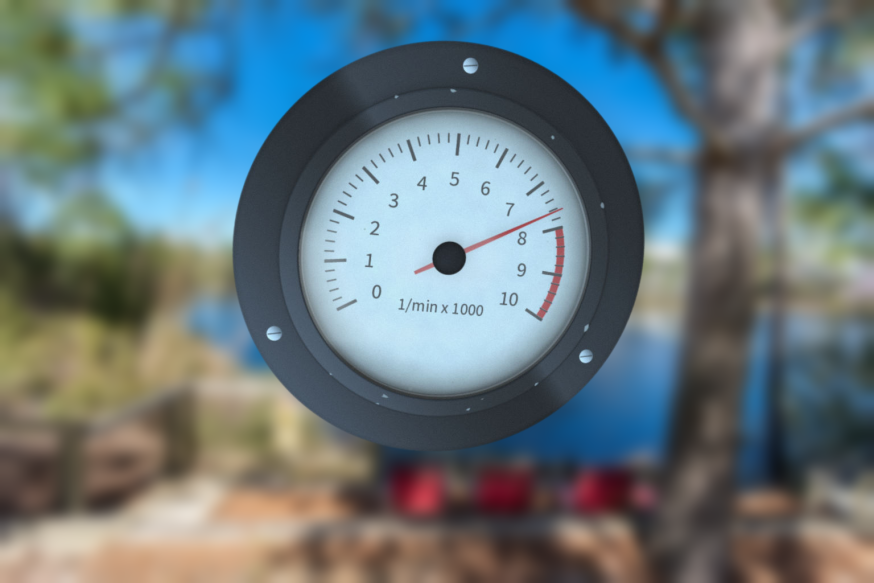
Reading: 7600; rpm
